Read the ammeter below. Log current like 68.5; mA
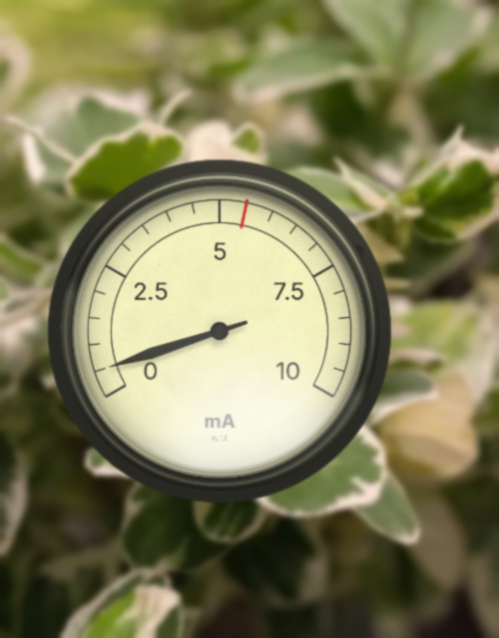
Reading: 0.5; mA
